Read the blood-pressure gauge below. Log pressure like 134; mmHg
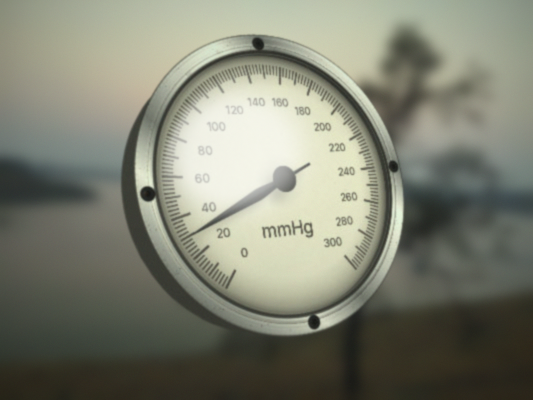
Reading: 30; mmHg
